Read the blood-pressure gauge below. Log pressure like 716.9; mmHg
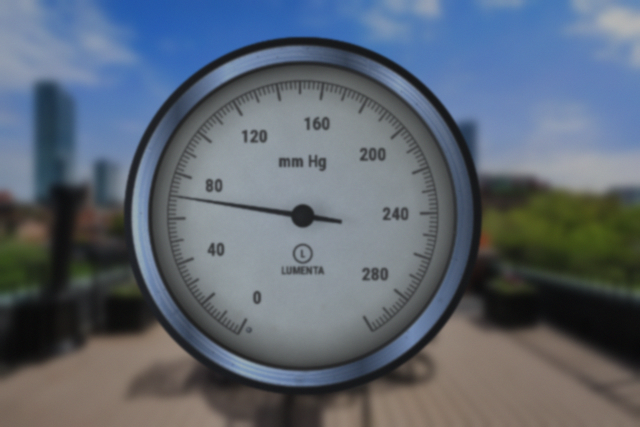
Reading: 70; mmHg
